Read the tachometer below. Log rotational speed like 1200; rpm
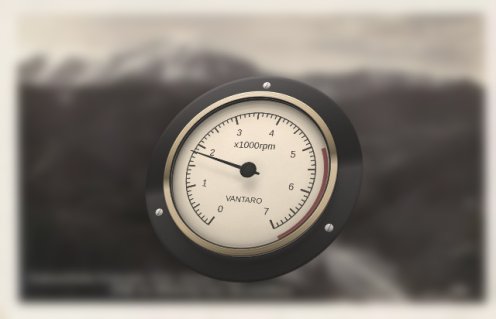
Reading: 1800; rpm
